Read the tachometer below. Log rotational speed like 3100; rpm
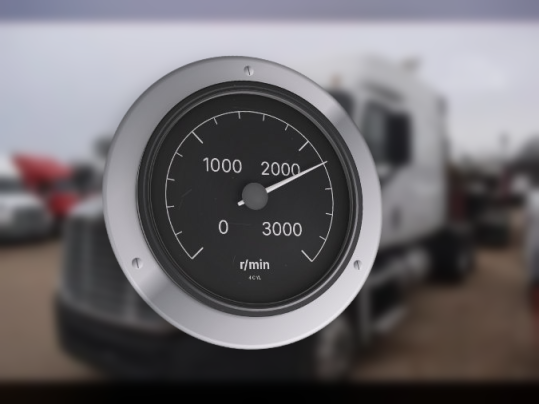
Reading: 2200; rpm
